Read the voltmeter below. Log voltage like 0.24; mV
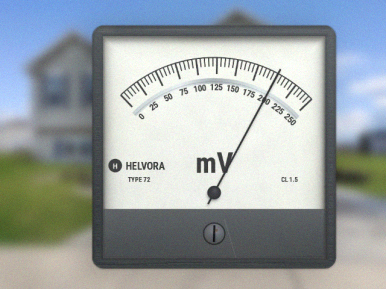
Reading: 200; mV
